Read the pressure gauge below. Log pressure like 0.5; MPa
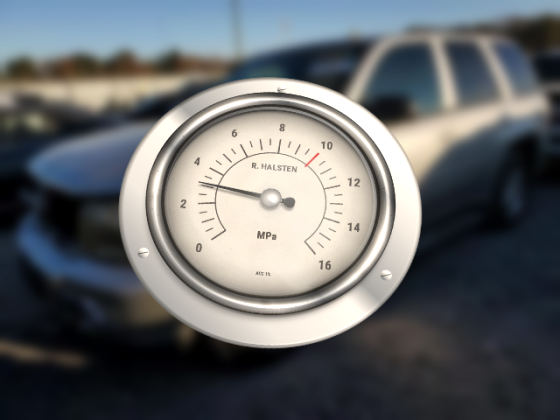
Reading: 3; MPa
